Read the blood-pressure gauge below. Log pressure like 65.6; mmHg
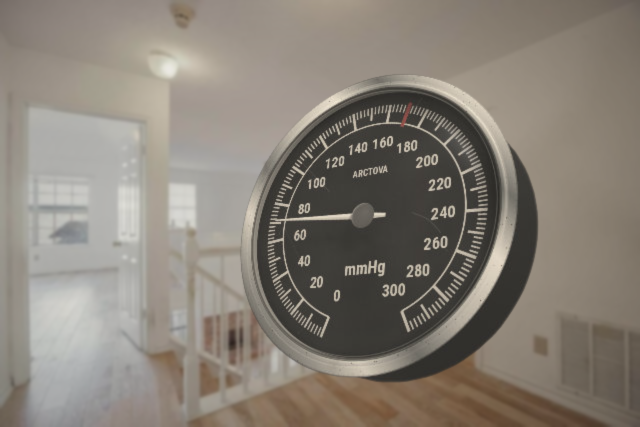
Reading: 70; mmHg
